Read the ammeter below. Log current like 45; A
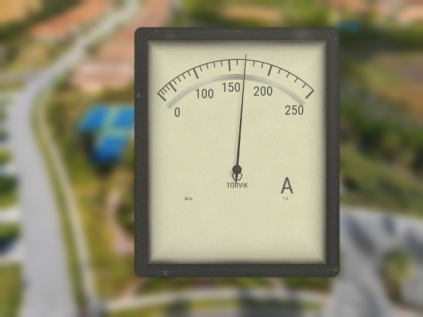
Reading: 170; A
